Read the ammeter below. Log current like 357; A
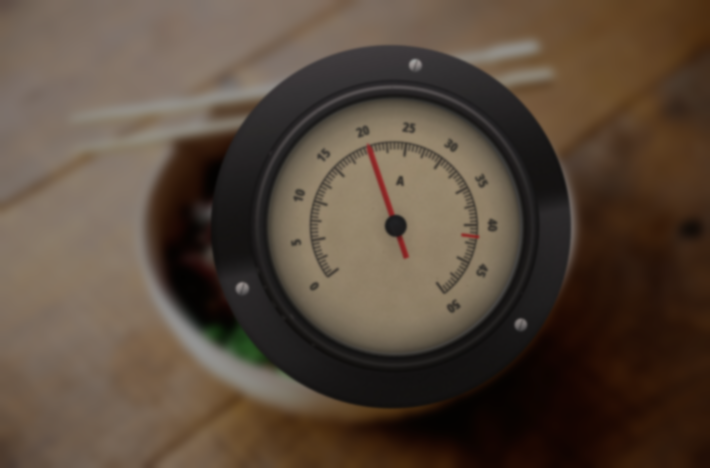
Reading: 20; A
